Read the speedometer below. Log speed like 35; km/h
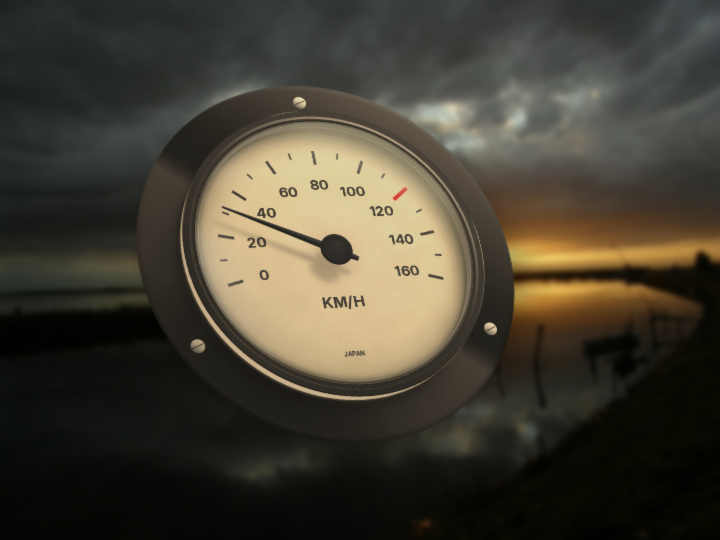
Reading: 30; km/h
